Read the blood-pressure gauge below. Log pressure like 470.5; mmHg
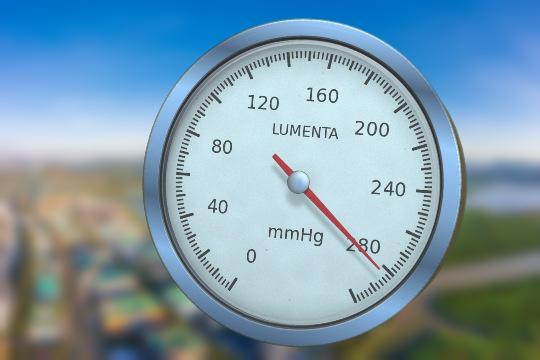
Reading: 282; mmHg
